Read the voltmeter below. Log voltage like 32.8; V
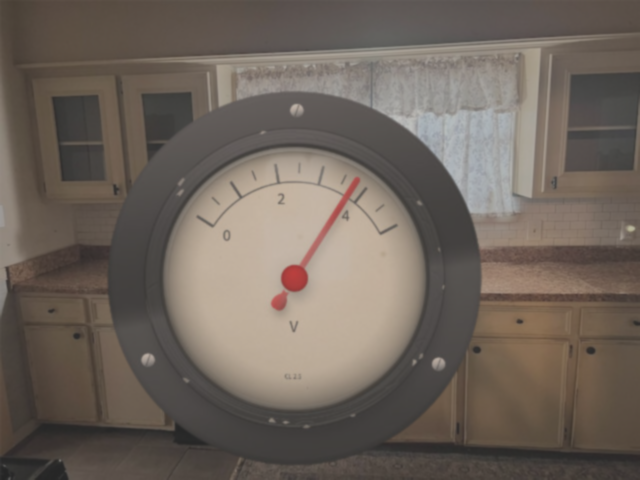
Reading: 3.75; V
